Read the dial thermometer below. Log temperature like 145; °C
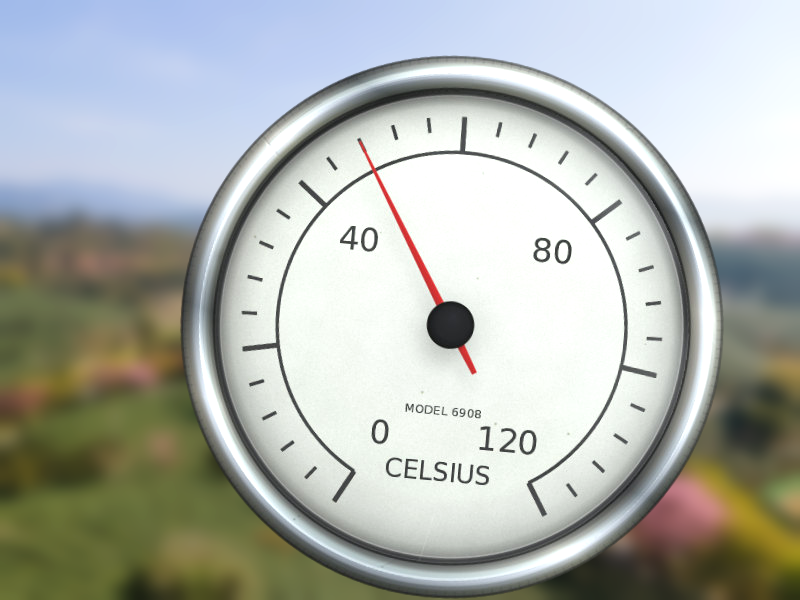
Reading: 48; °C
